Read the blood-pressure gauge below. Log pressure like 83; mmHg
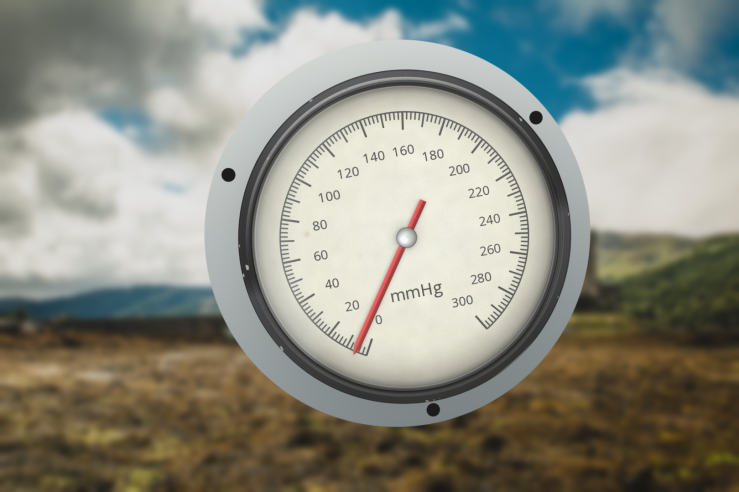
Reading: 6; mmHg
